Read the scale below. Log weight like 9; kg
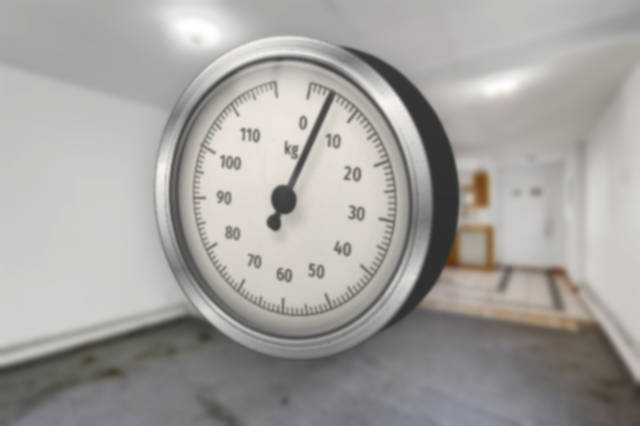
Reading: 5; kg
